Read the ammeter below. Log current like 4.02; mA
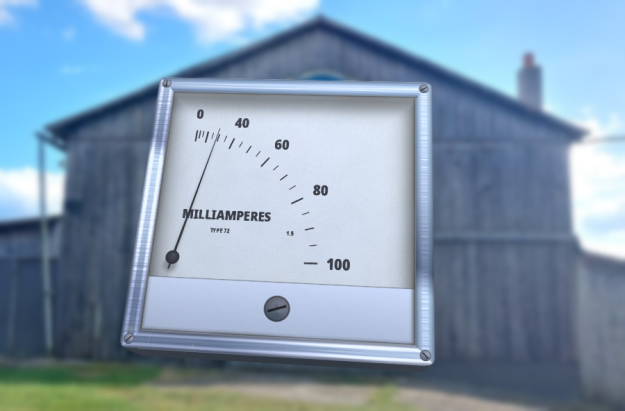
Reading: 30; mA
